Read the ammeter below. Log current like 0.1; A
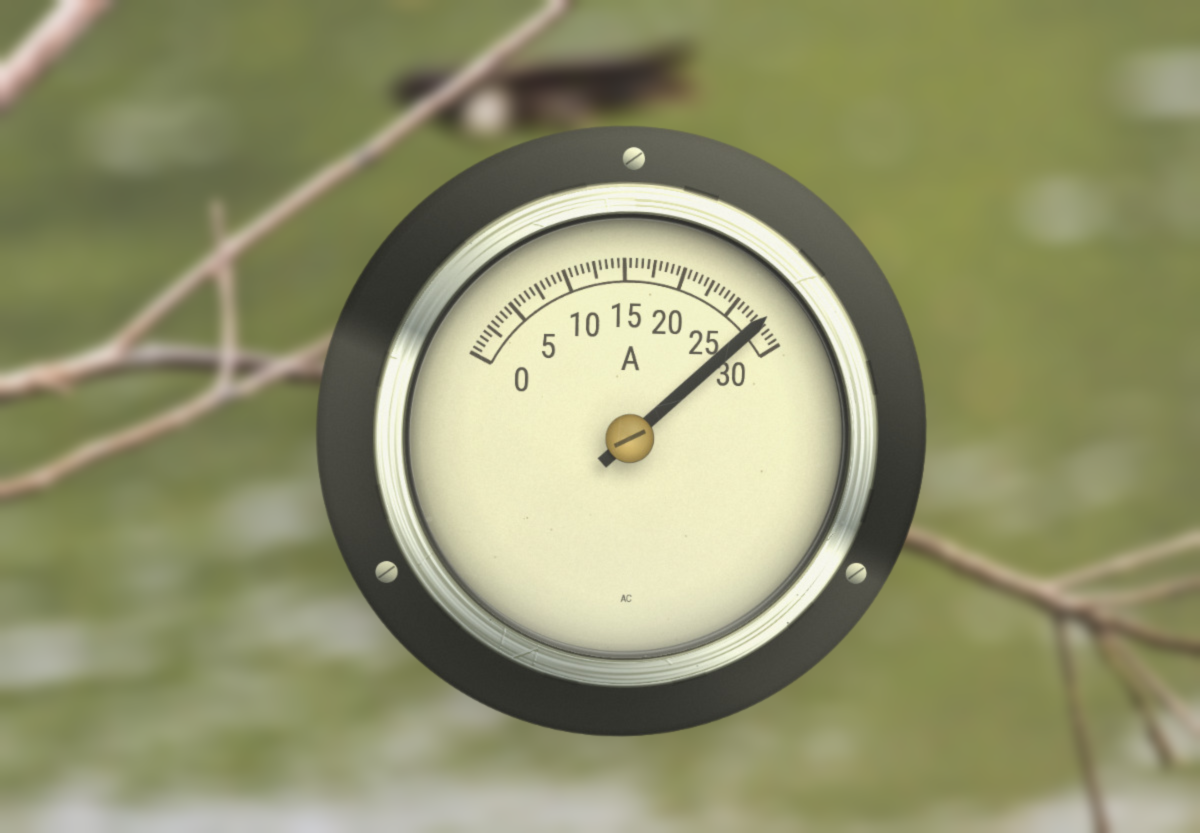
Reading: 27.5; A
